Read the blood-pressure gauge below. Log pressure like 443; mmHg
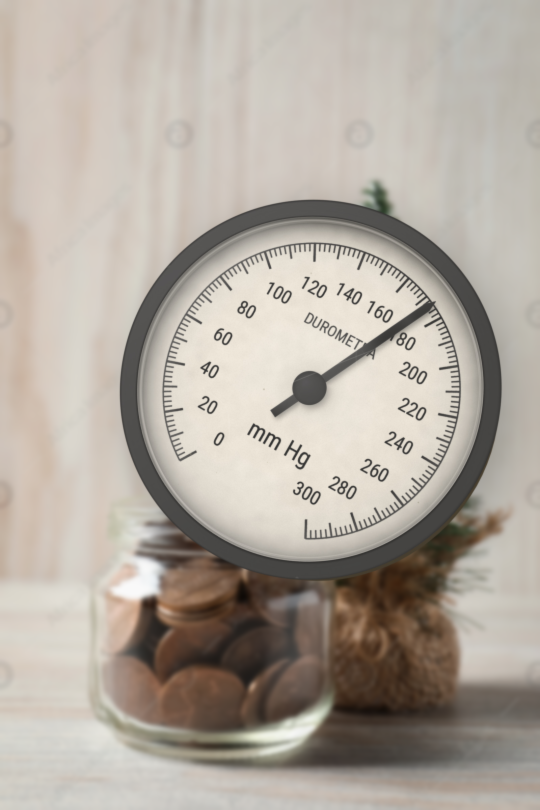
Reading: 174; mmHg
